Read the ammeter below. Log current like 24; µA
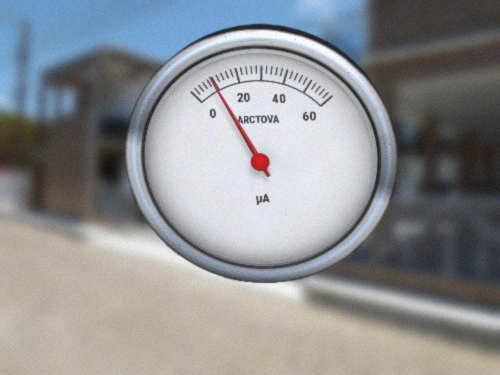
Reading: 10; µA
